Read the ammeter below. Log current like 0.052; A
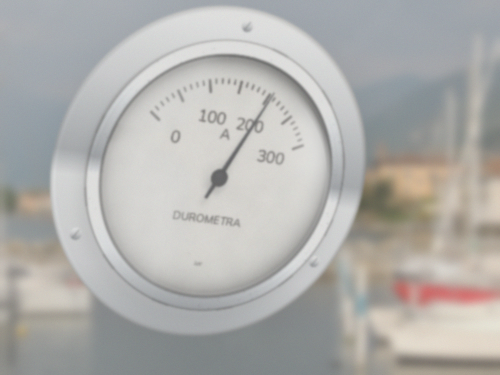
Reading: 200; A
